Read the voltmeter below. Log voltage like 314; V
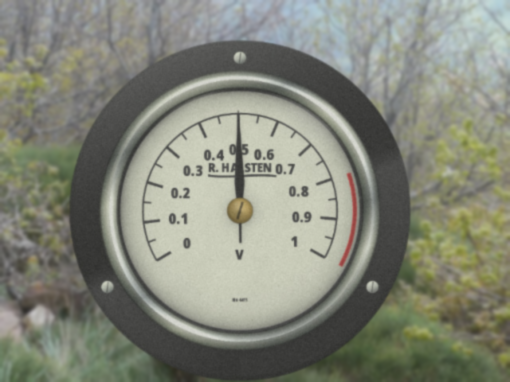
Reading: 0.5; V
